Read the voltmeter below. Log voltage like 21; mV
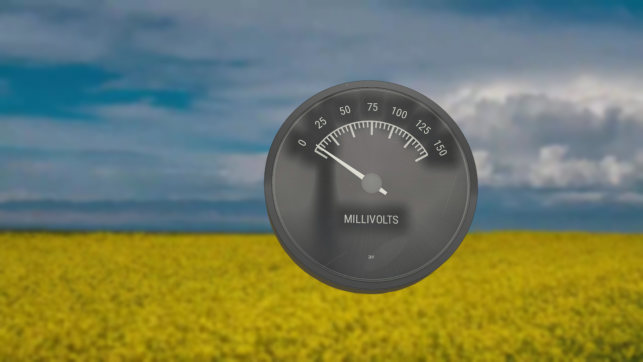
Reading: 5; mV
